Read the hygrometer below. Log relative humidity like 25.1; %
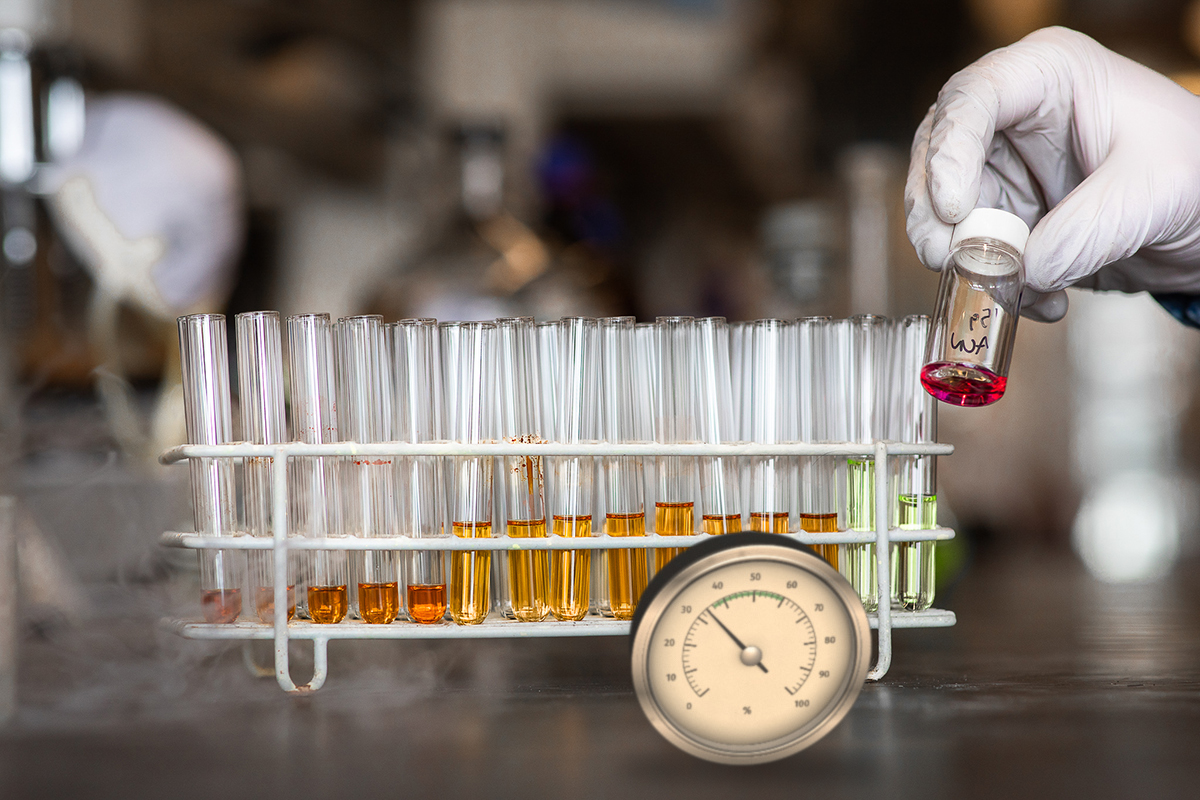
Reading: 34; %
